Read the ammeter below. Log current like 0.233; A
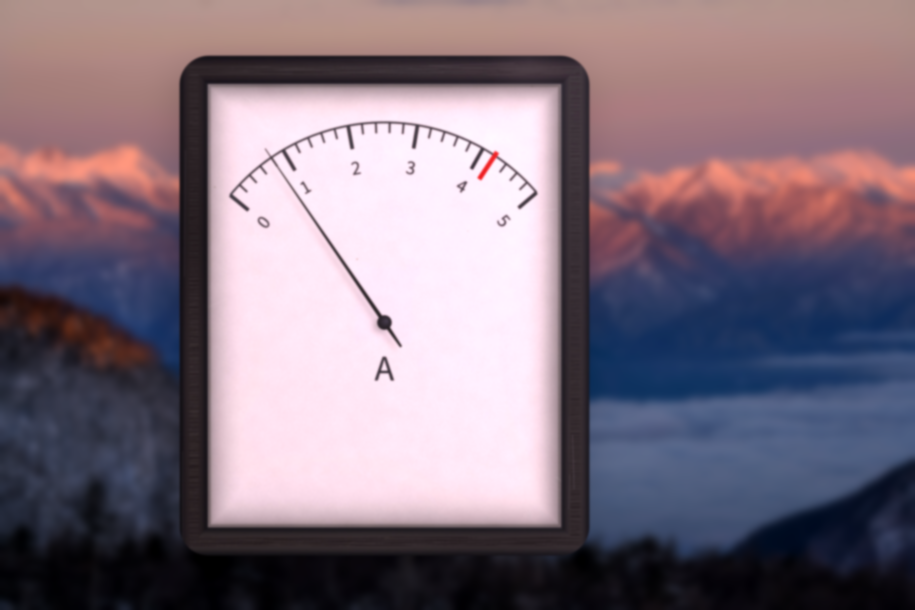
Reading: 0.8; A
